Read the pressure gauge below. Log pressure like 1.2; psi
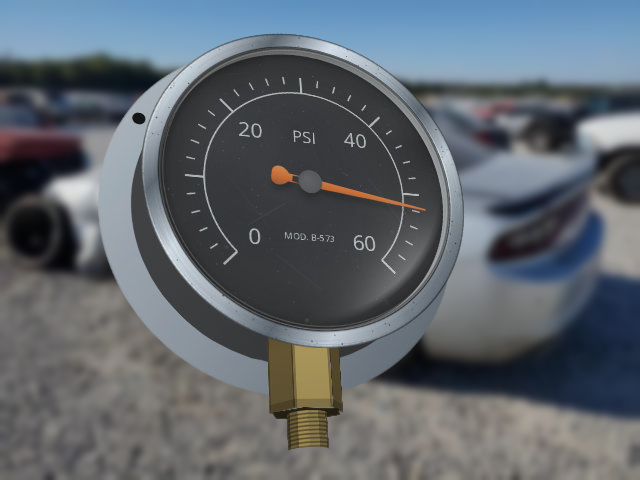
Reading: 52; psi
